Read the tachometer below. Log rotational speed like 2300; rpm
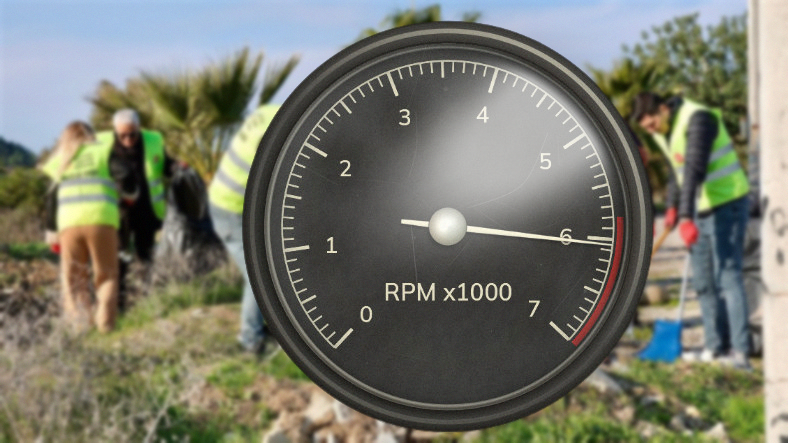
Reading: 6050; rpm
